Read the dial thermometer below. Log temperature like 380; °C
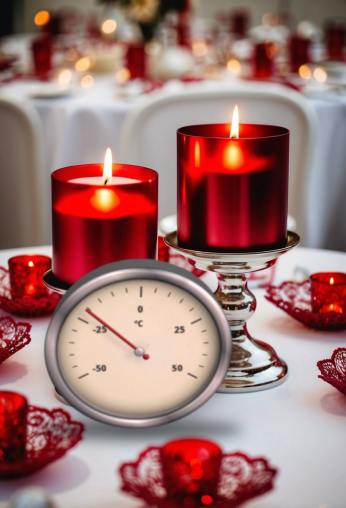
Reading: -20; °C
